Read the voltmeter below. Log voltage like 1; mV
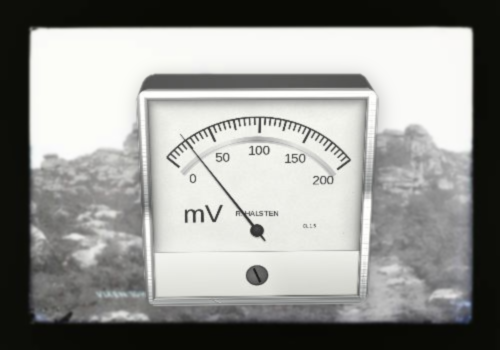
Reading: 25; mV
